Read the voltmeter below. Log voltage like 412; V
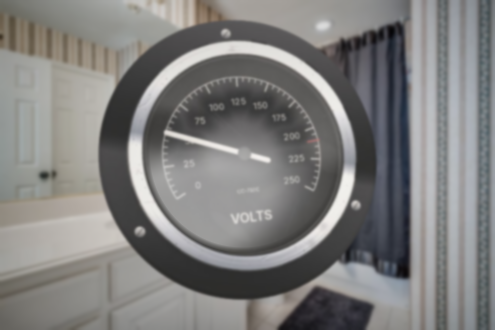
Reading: 50; V
